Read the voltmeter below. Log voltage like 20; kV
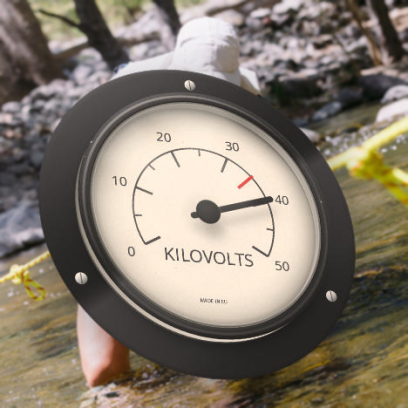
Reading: 40; kV
